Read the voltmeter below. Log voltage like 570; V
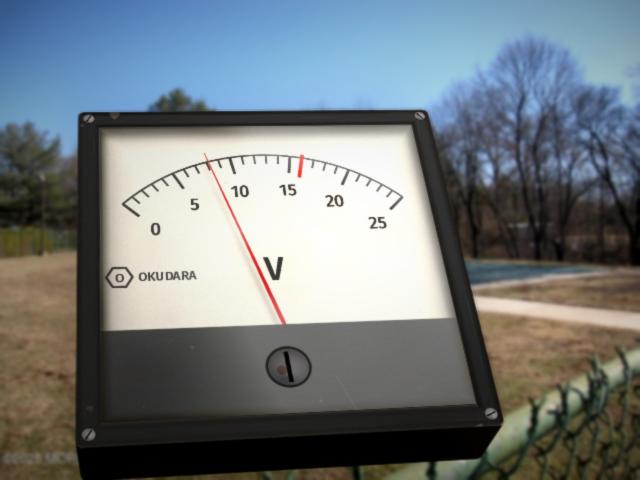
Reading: 8; V
